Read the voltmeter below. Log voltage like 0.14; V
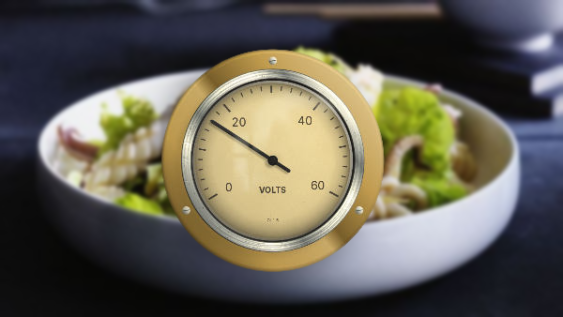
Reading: 16; V
